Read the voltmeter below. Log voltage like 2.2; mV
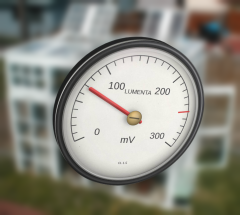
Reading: 70; mV
